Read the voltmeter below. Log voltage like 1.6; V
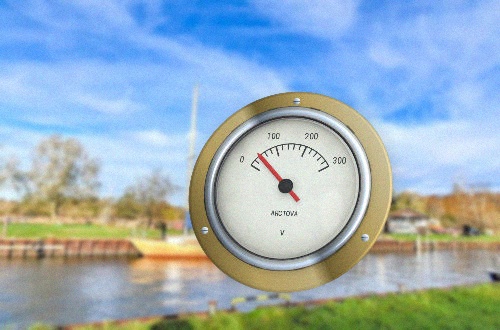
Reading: 40; V
